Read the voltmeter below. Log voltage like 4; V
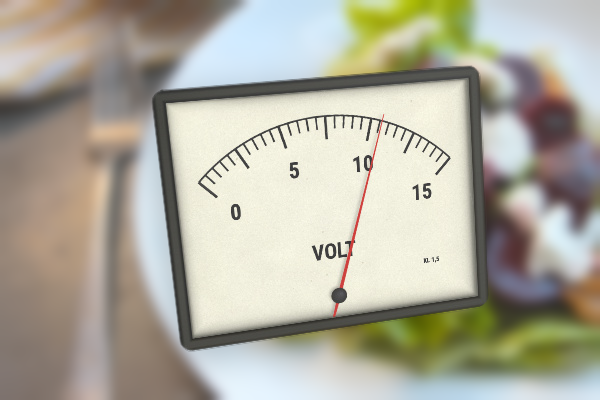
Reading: 10.5; V
